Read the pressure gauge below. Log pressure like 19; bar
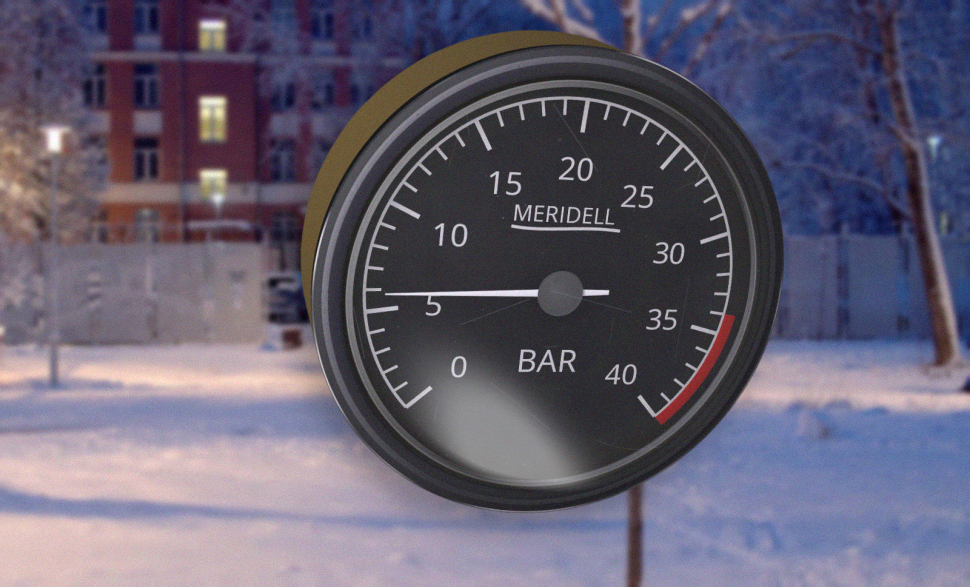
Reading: 6; bar
